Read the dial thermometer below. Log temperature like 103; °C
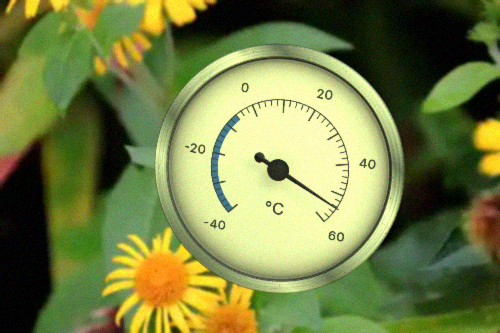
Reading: 54; °C
